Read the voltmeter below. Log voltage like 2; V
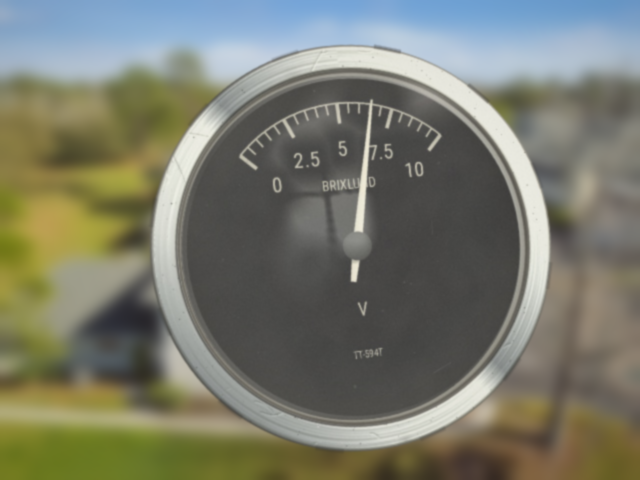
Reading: 6.5; V
